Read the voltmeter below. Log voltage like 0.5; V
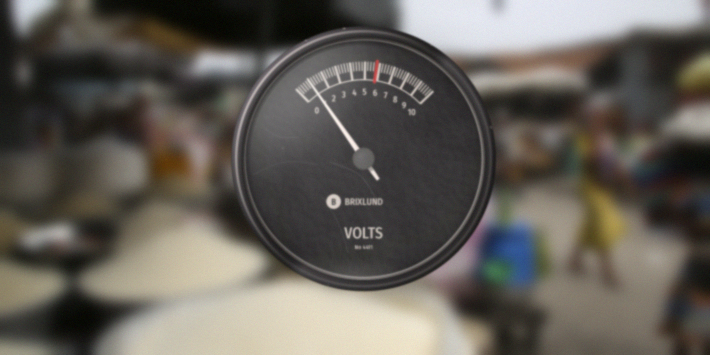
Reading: 1; V
